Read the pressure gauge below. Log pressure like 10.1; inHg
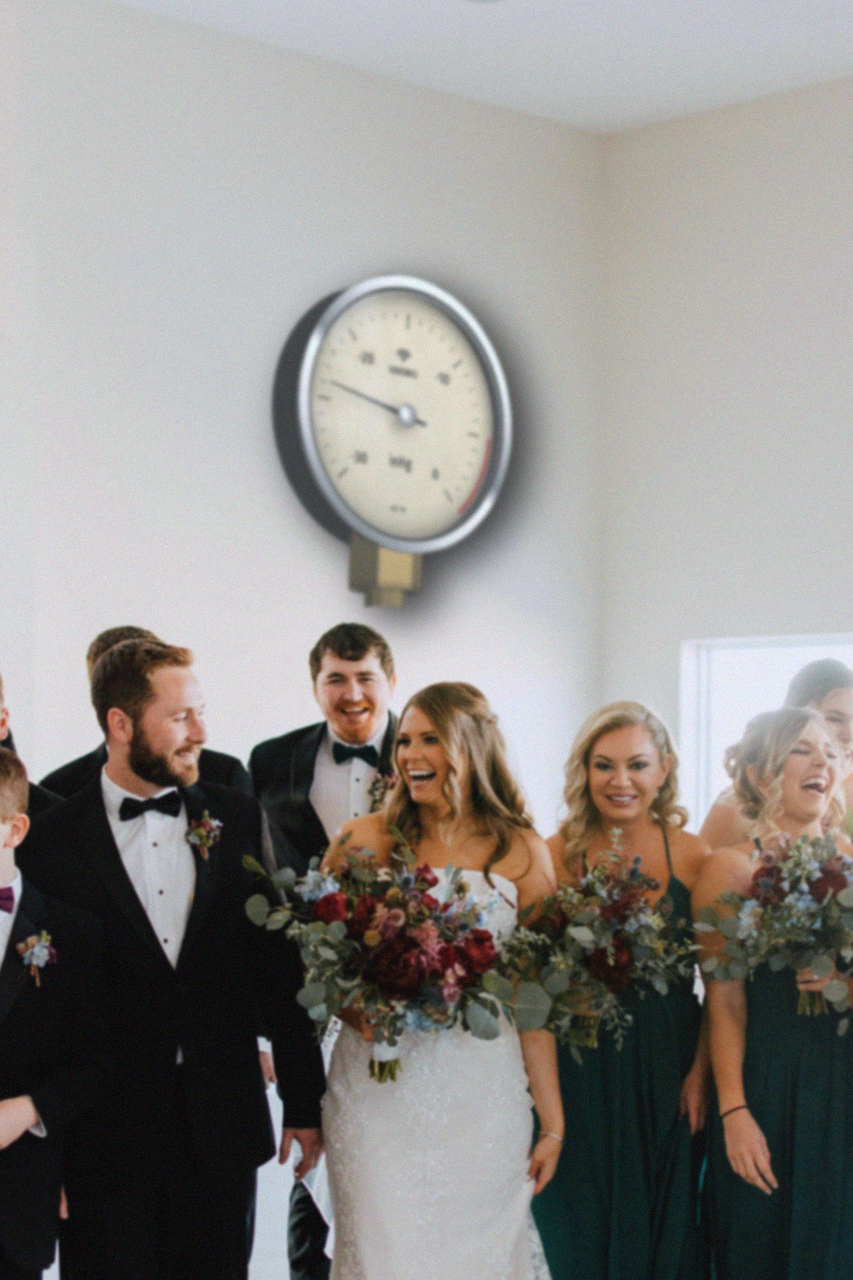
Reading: -24; inHg
